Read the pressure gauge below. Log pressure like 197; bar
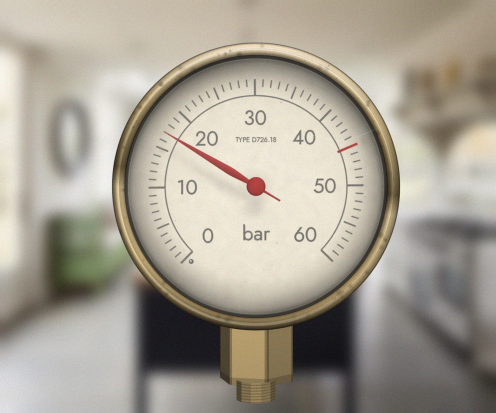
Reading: 17; bar
